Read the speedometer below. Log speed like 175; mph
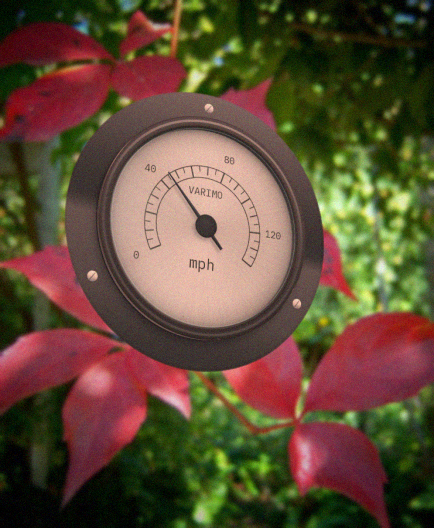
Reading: 45; mph
